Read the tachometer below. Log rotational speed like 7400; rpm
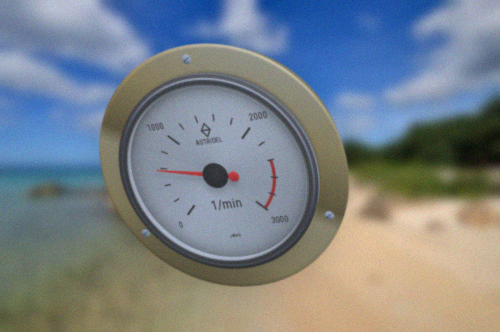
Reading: 600; rpm
